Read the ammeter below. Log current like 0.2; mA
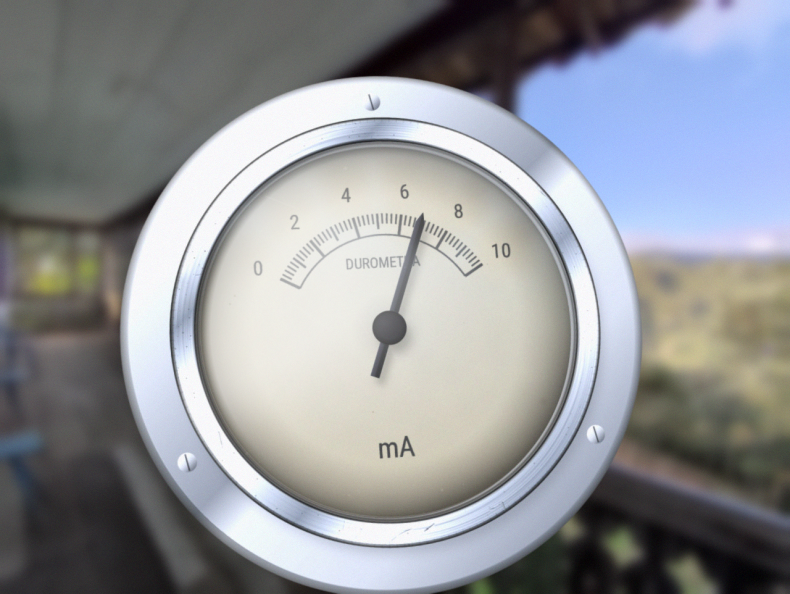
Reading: 6.8; mA
